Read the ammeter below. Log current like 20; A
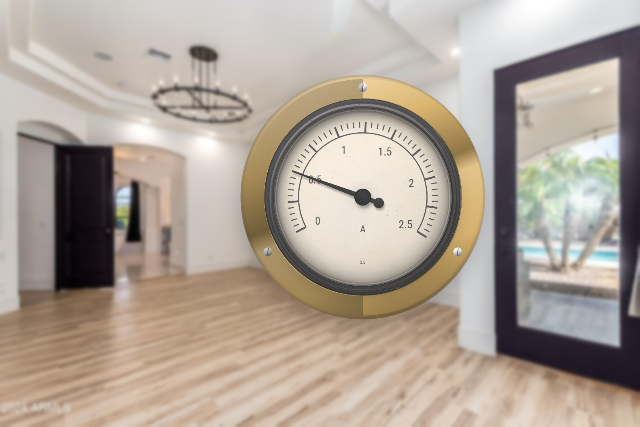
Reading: 0.5; A
